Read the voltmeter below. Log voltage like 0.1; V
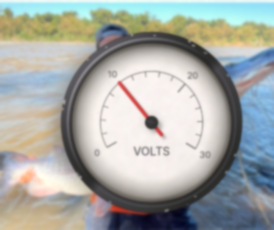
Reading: 10; V
